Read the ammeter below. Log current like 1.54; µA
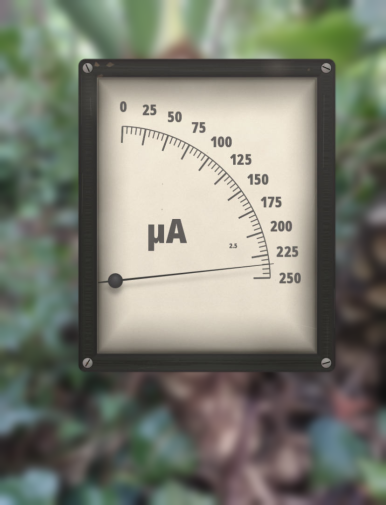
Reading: 235; µA
